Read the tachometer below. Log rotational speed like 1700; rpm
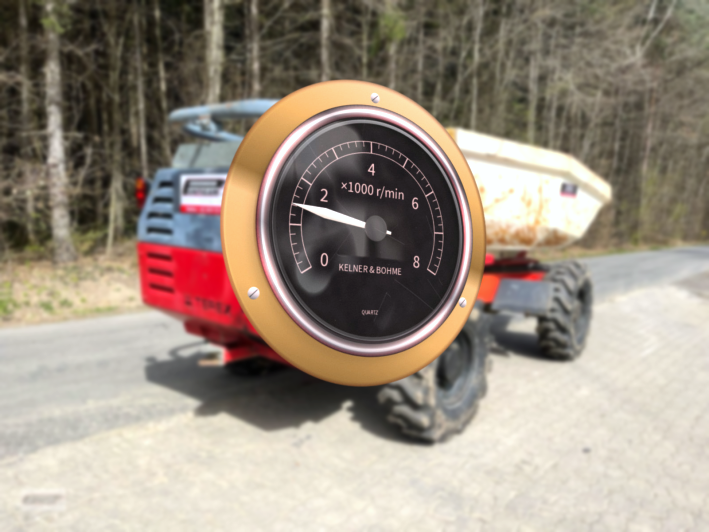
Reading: 1400; rpm
